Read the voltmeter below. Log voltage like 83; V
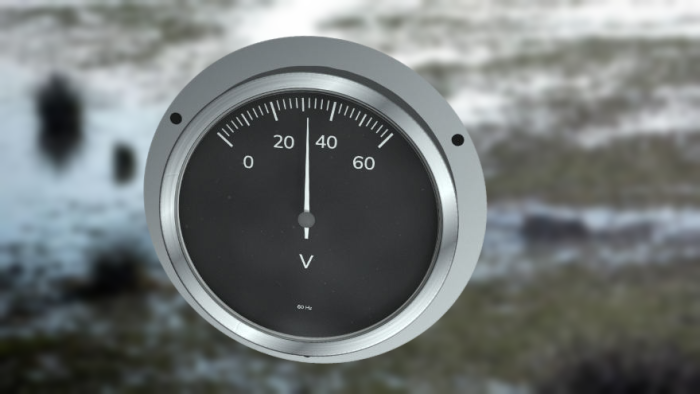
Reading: 32; V
